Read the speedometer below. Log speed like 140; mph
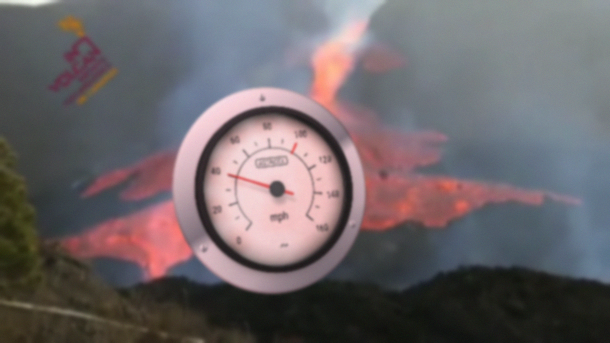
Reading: 40; mph
